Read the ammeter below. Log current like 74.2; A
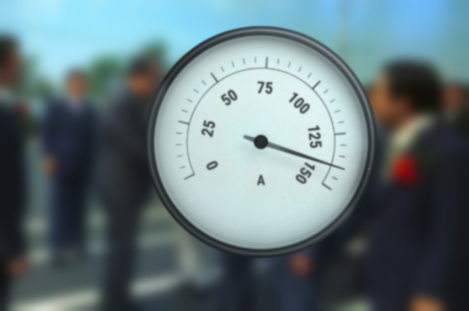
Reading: 140; A
